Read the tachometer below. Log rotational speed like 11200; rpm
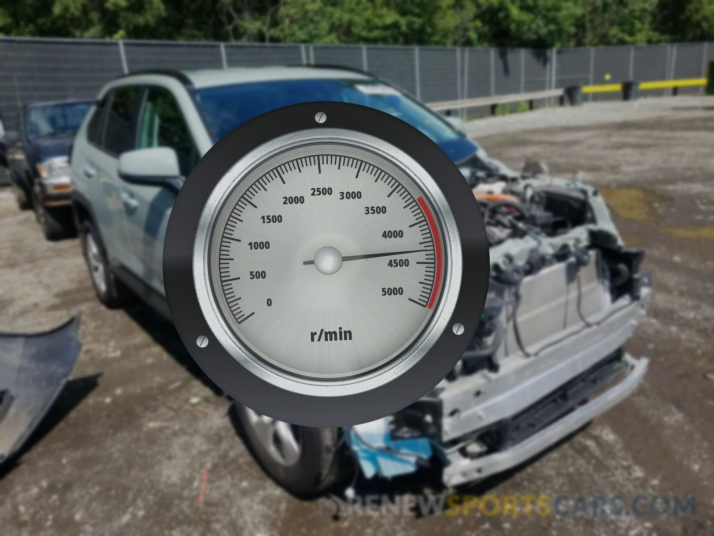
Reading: 4350; rpm
